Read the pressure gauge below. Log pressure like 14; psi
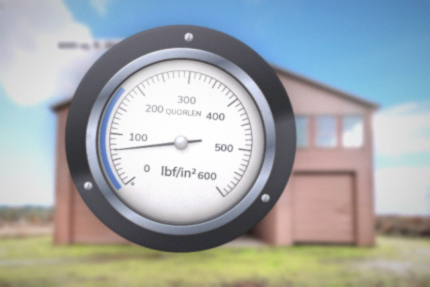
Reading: 70; psi
